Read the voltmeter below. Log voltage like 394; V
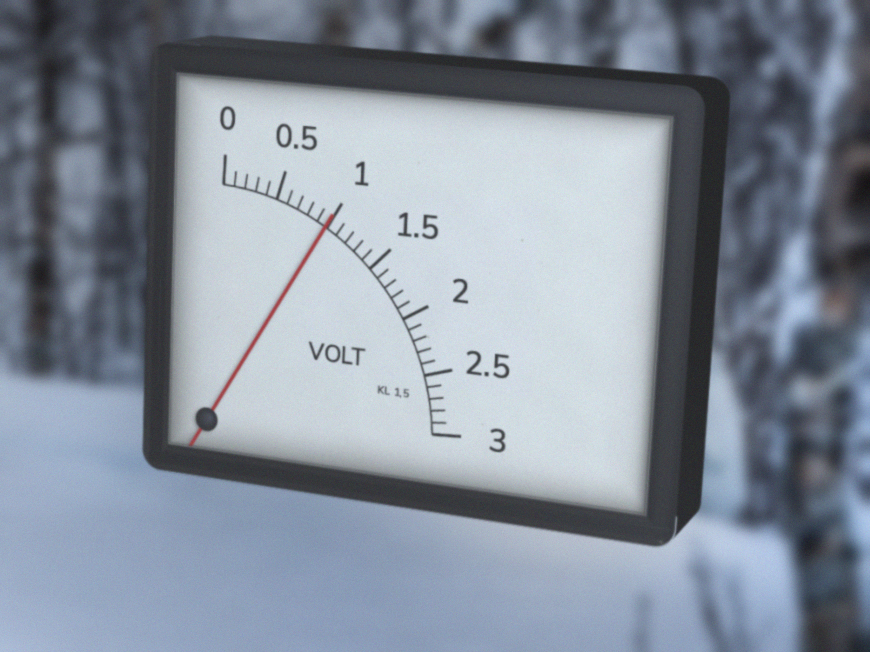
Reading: 1; V
